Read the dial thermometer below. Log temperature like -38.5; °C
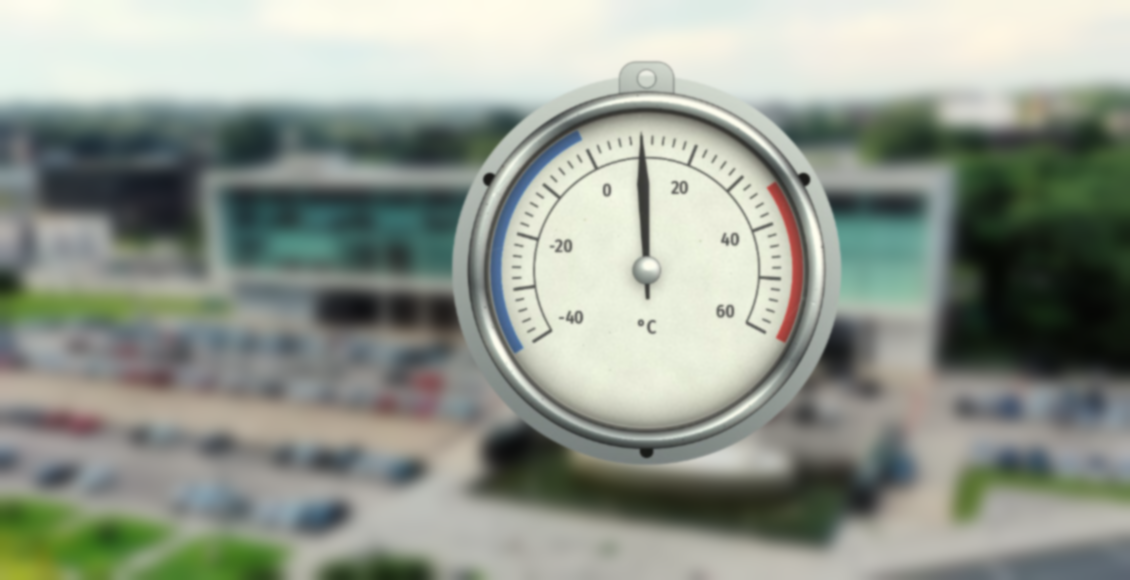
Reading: 10; °C
